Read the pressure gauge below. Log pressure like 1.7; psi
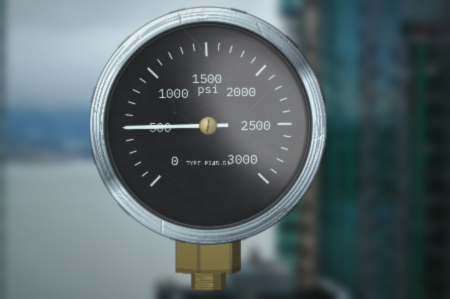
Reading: 500; psi
